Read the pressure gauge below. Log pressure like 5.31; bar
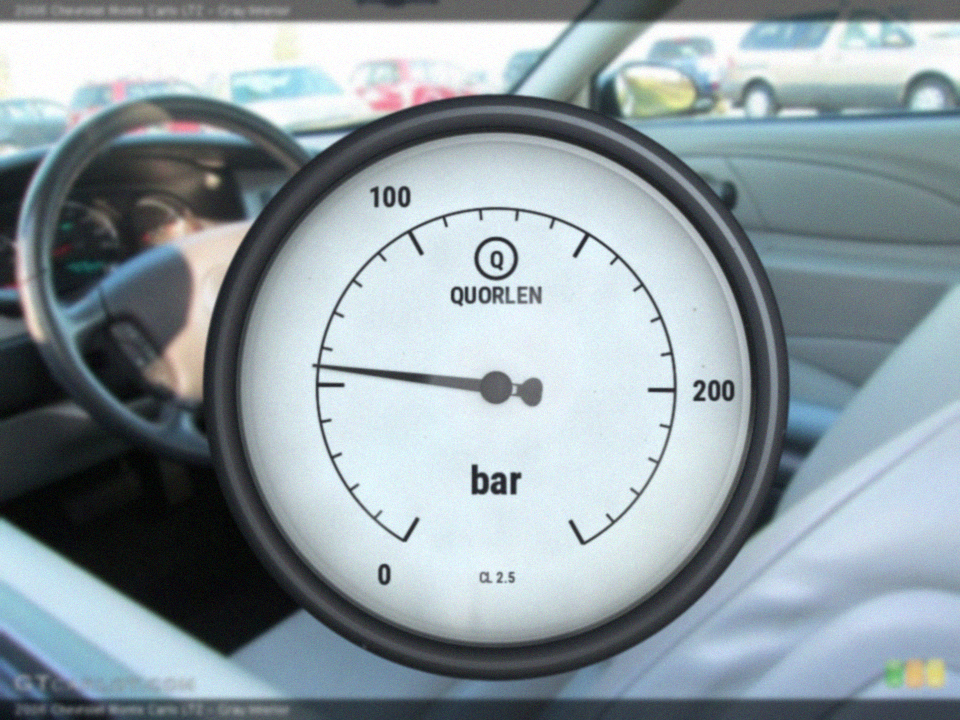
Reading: 55; bar
